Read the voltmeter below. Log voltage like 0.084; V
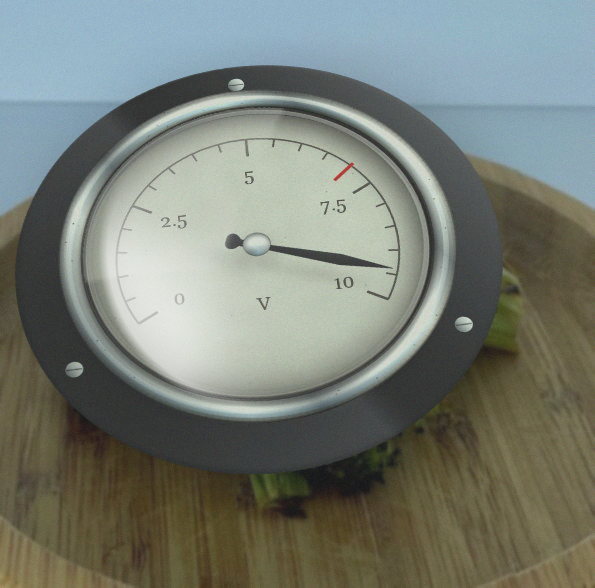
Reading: 9.5; V
